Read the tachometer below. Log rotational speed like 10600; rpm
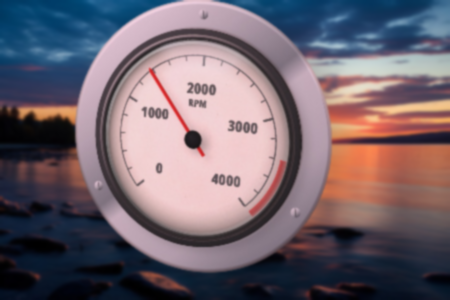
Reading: 1400; rpm
